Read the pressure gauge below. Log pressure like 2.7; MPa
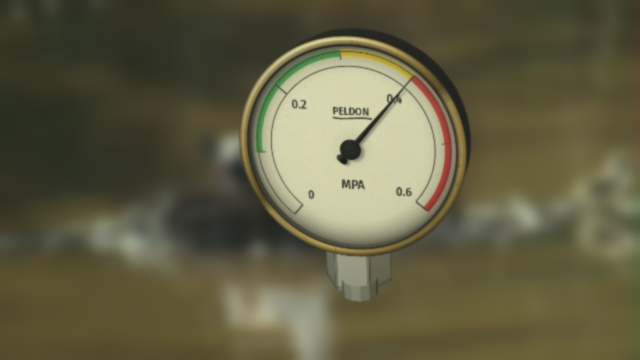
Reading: 0.4; MPa
